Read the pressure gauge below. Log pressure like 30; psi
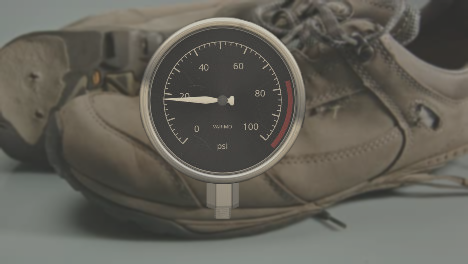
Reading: 18; psi
